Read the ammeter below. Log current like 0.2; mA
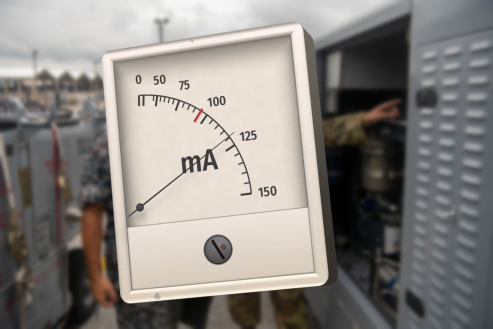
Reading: 120; mA
